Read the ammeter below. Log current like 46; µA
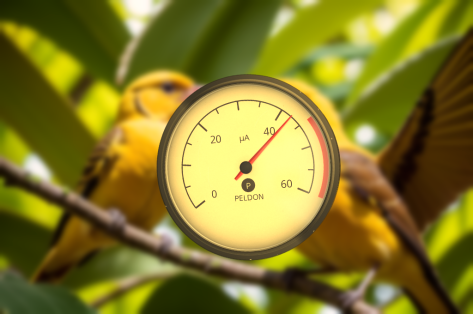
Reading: 42.5; µA
